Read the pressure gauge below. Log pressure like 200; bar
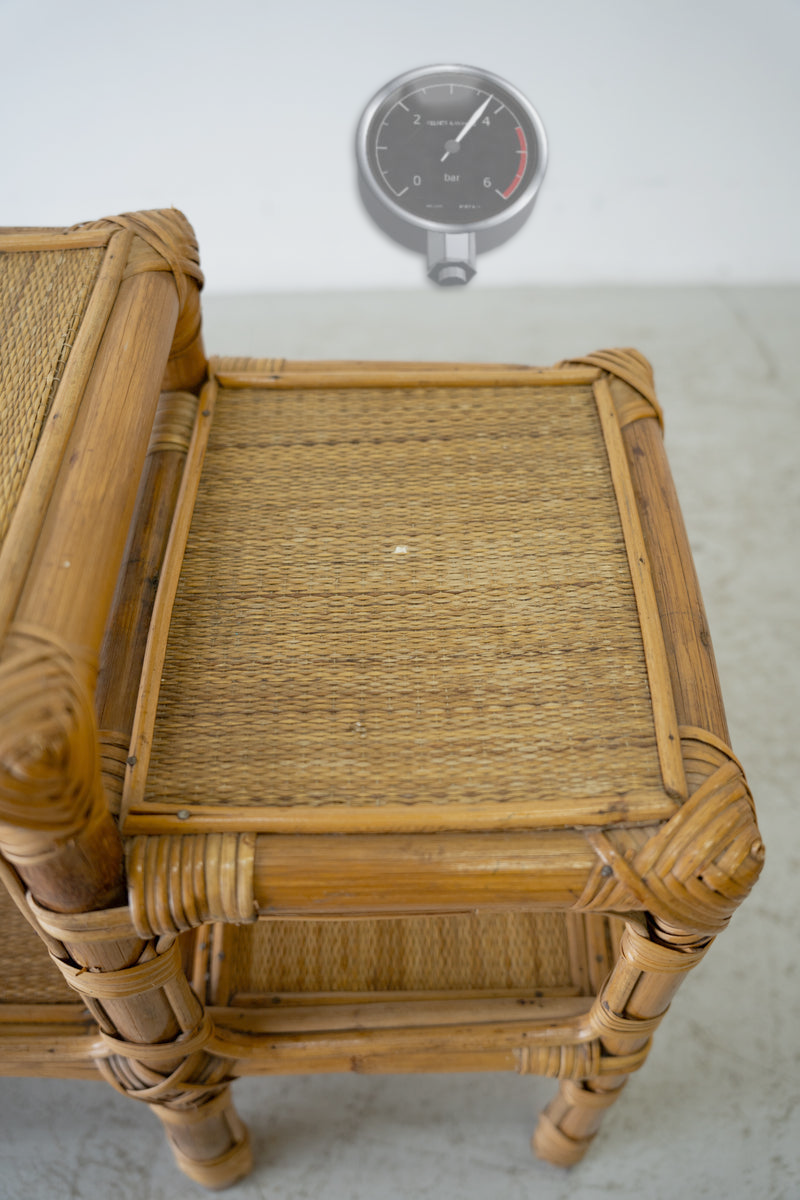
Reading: 3.75; bar
